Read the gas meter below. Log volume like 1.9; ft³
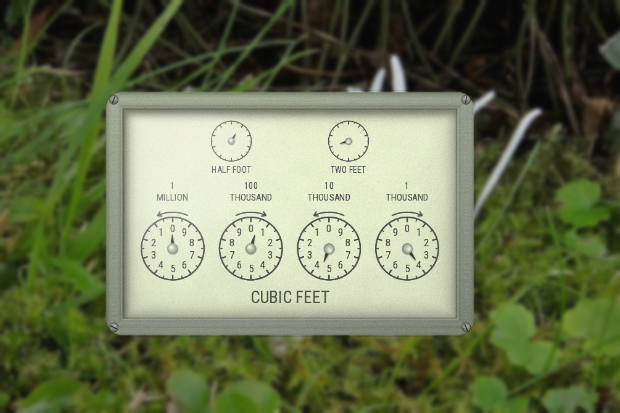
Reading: 4400; ft³
